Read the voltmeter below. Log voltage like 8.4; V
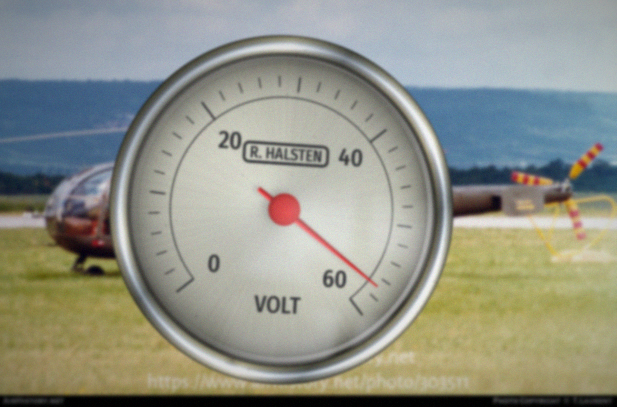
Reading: 57; V
